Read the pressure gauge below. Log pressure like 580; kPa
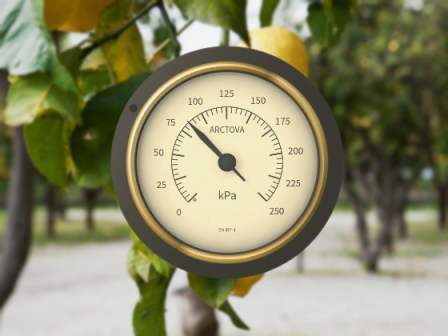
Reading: 85; kPa
